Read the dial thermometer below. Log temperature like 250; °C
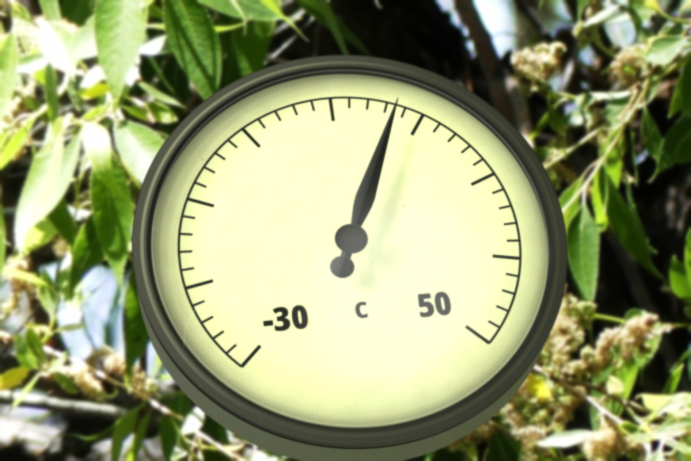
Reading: 17; °C
